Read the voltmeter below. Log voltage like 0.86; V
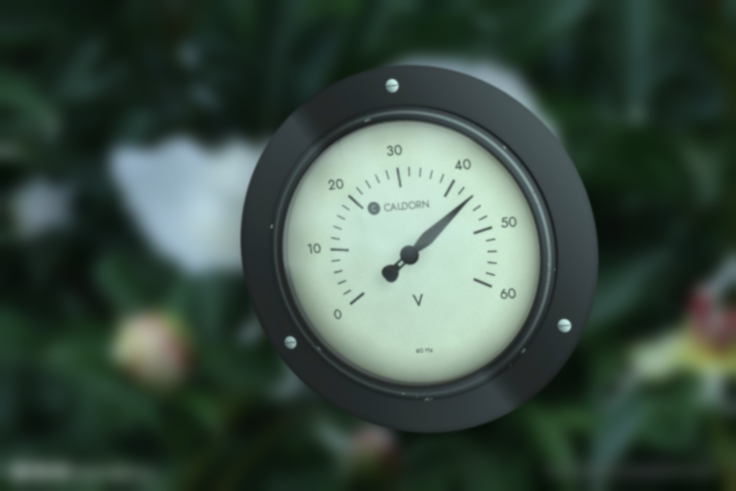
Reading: 44; V
